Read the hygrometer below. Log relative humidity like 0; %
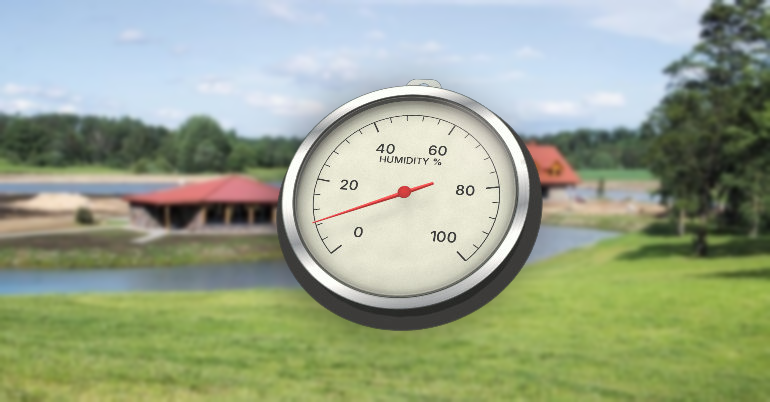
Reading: 8; %
